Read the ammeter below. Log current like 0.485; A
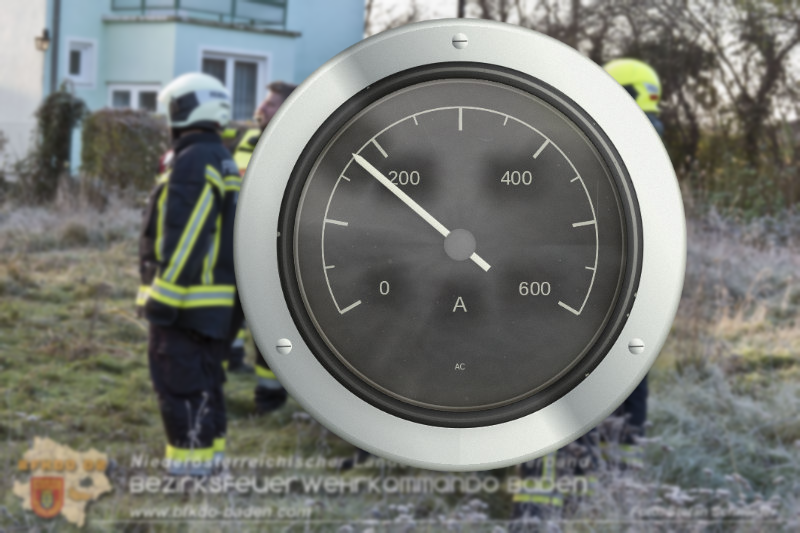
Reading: 175; A
